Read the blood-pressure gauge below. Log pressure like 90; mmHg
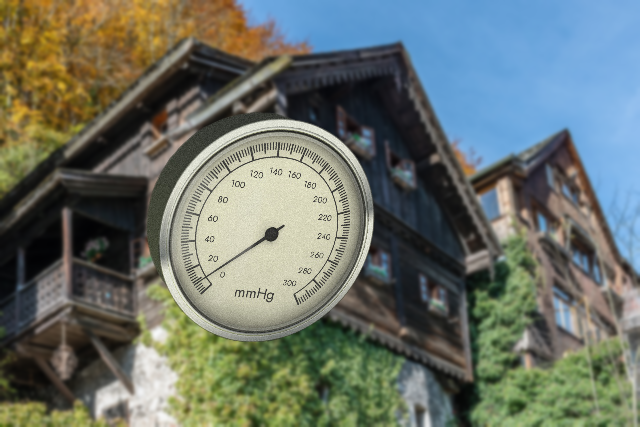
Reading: 10; mmHg
